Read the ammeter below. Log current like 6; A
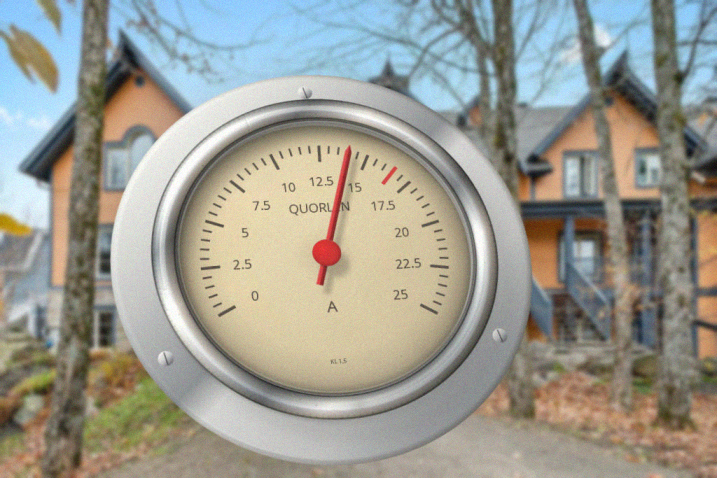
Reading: 14; A
